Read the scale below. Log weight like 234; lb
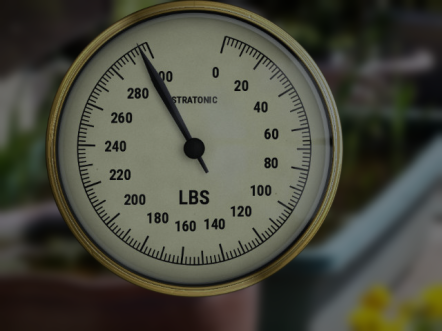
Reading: 296; lb
